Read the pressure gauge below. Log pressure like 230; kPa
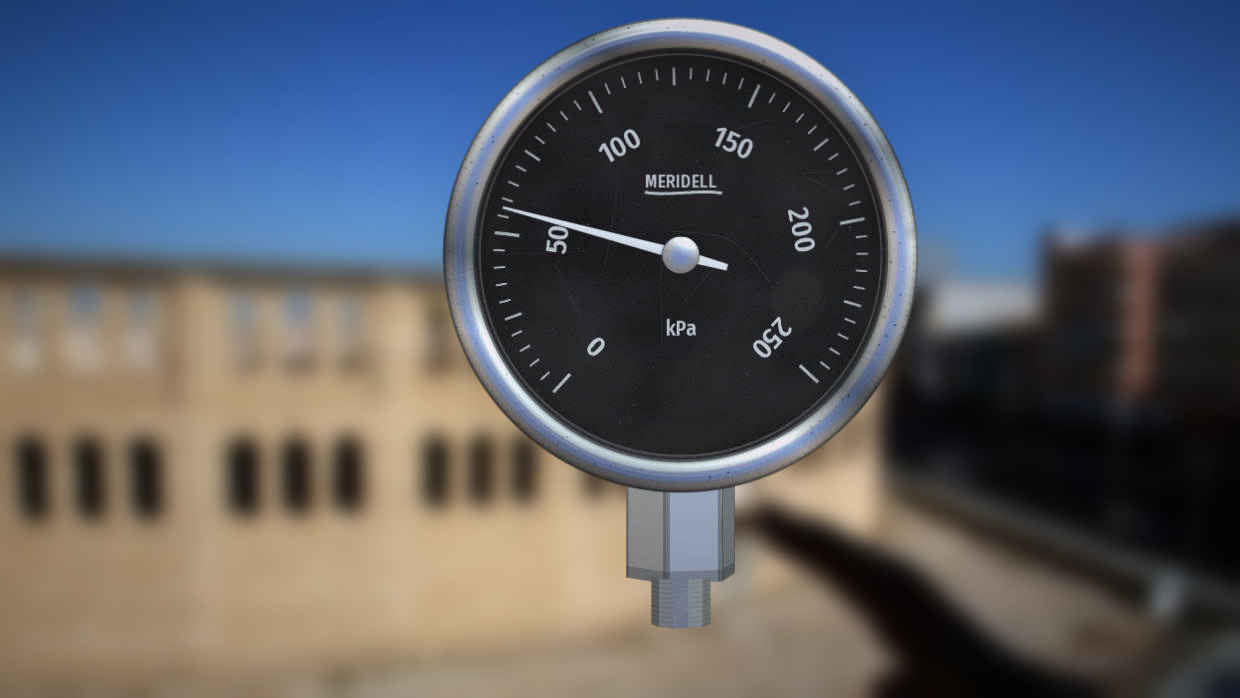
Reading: 57.5; kPa
